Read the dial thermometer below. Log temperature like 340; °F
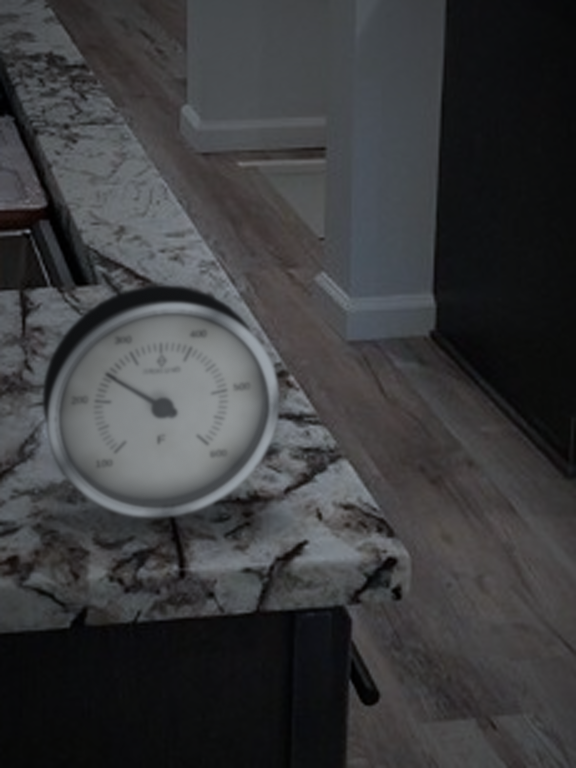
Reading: 250; °F
